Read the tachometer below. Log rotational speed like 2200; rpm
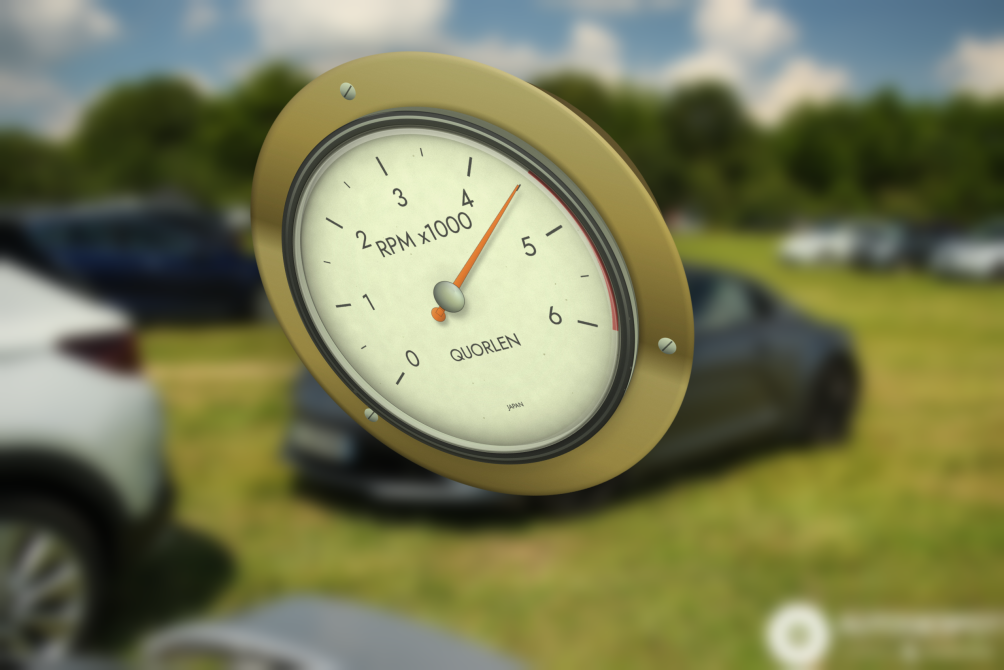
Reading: 4500; rpm
